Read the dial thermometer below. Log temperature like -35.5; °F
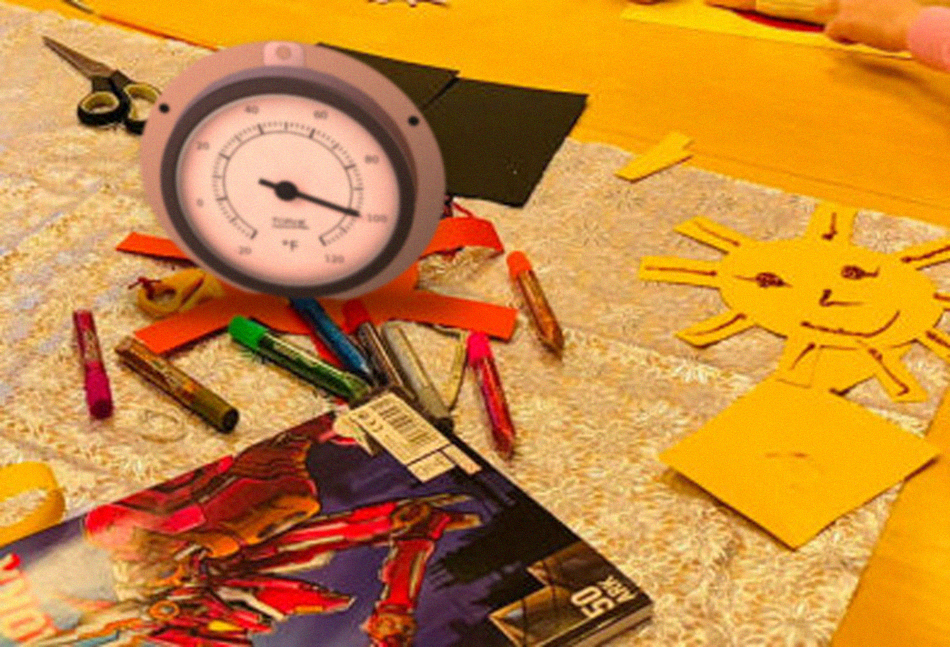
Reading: 100; °F
